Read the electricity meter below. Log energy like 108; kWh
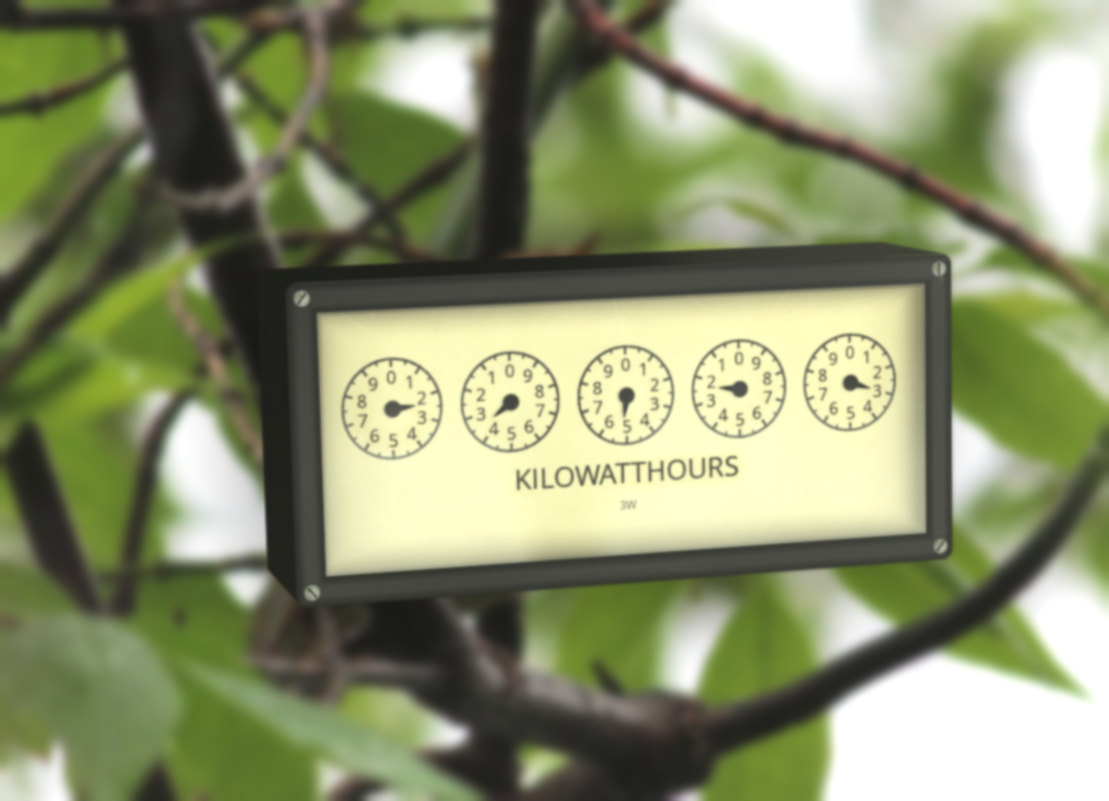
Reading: 23523; kWh
